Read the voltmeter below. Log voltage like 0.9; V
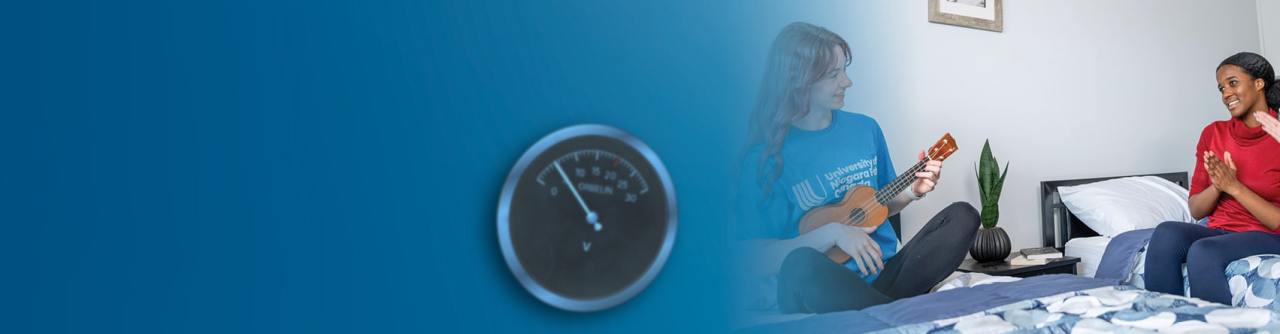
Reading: 5; V
